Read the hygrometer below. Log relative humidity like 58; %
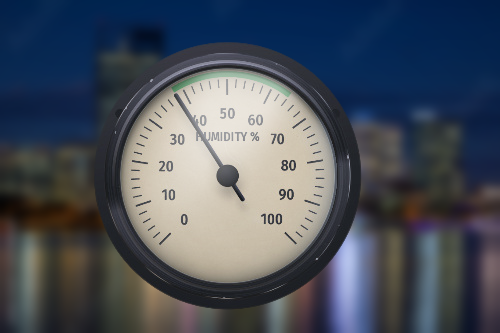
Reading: 38; %
